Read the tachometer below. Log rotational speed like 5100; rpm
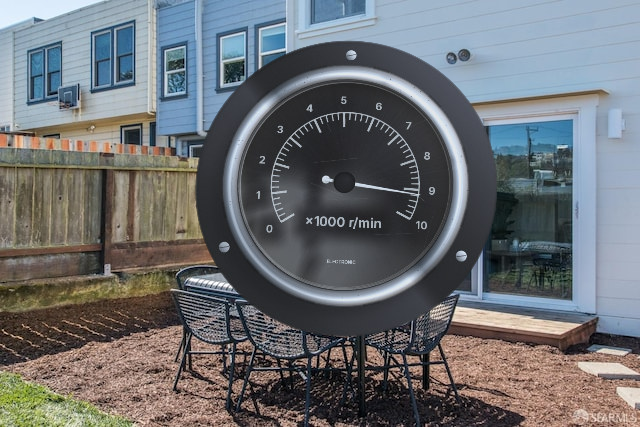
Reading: 9200; rpm
